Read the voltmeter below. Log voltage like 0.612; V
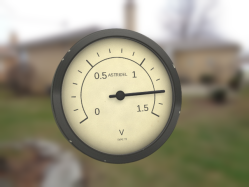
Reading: 1.3; V
